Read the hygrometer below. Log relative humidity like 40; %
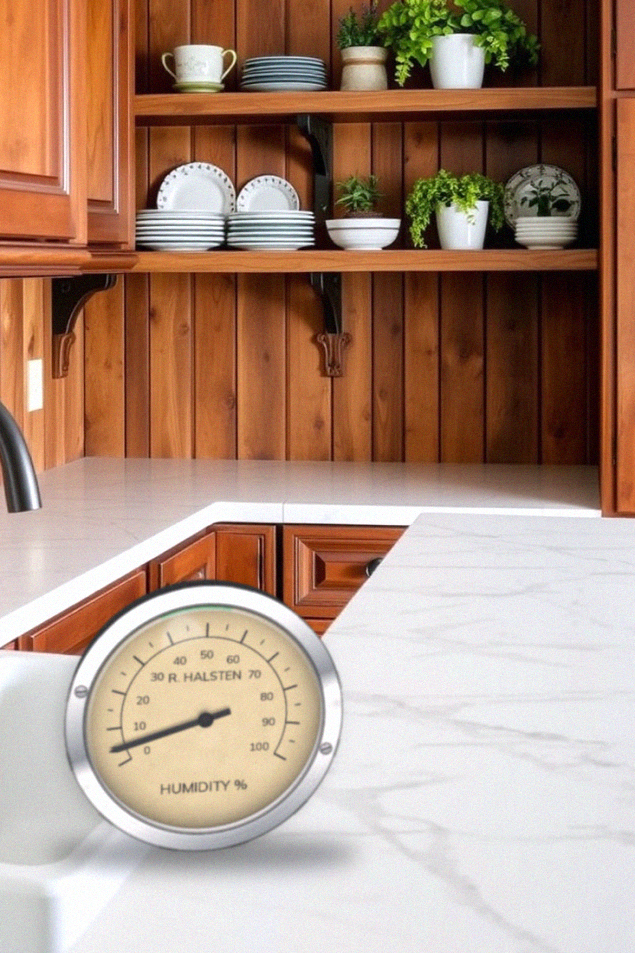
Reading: 5; %
